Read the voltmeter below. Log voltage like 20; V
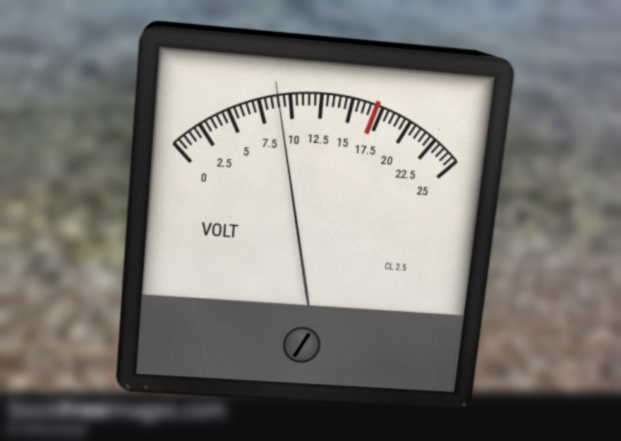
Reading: 9; V
